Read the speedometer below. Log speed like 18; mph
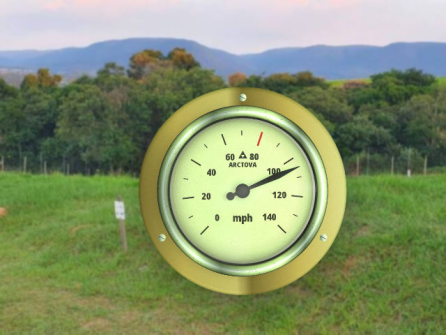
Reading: 105; mph
